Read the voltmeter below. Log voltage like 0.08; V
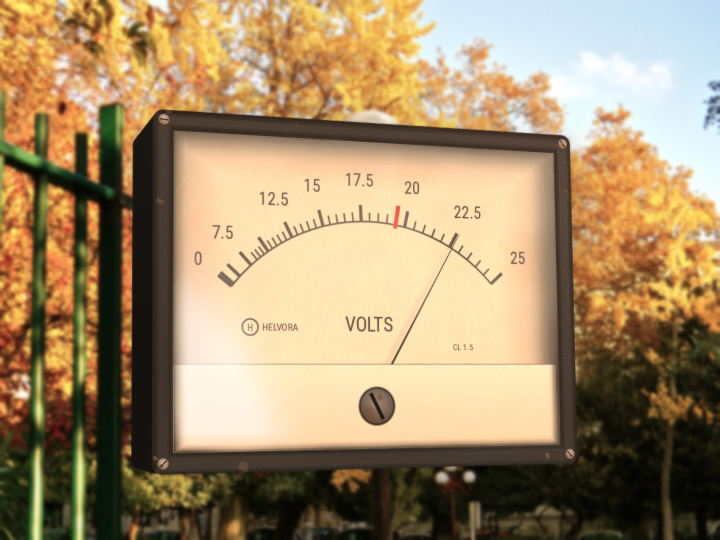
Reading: 22.5; V
